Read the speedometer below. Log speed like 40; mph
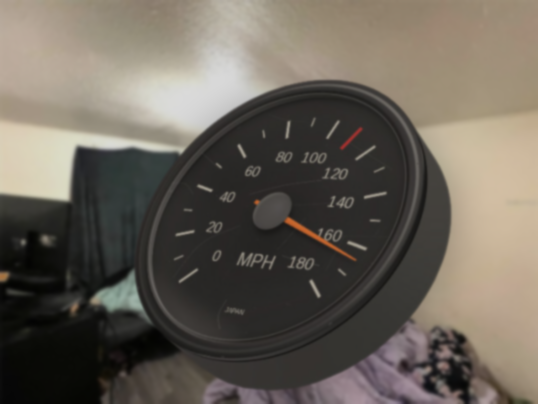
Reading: 165; mph
